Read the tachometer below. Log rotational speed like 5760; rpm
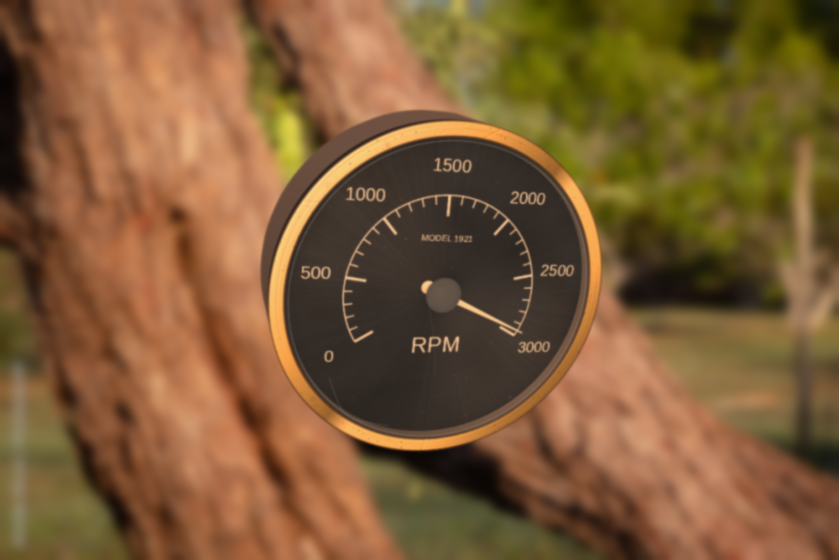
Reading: 2950; rpm
